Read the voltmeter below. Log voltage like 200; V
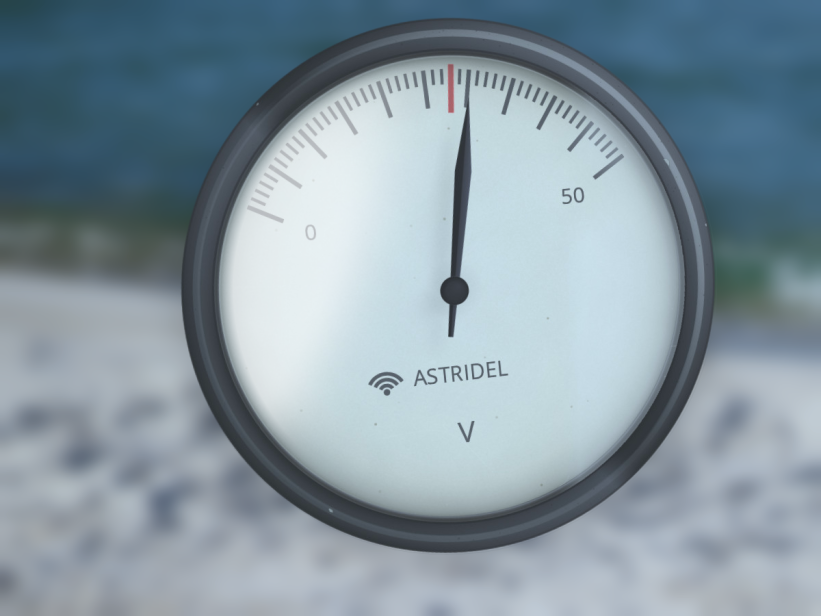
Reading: 30; V
